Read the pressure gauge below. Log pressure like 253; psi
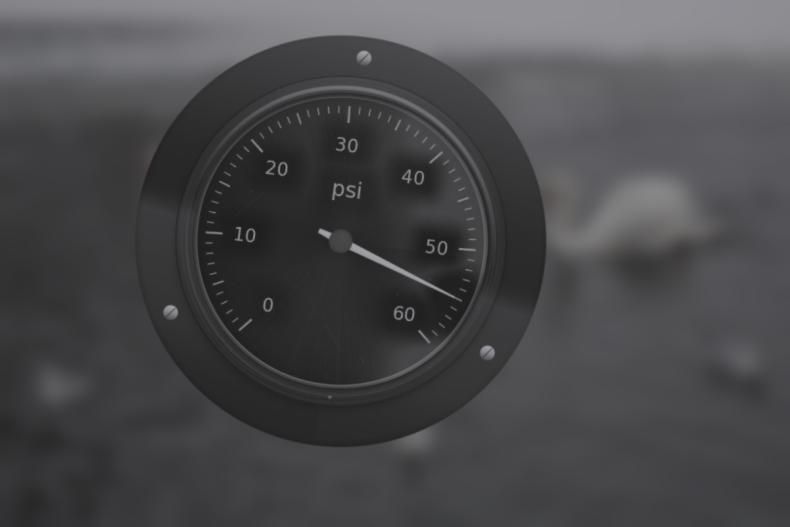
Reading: 55; psi
